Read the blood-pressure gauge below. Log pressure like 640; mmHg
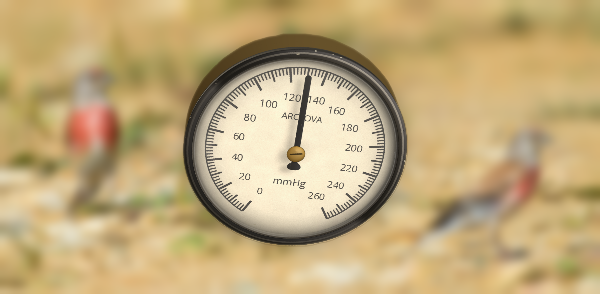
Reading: 130; mmHg
